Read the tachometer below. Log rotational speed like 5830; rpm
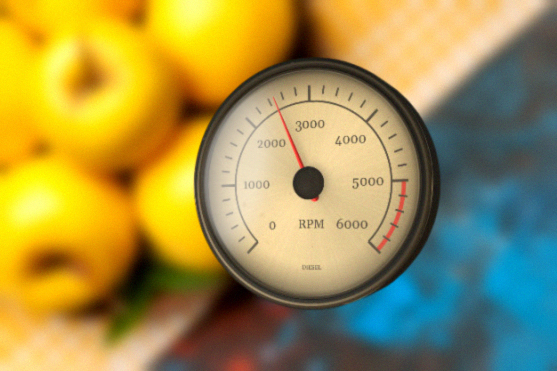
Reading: 2500; rpm
